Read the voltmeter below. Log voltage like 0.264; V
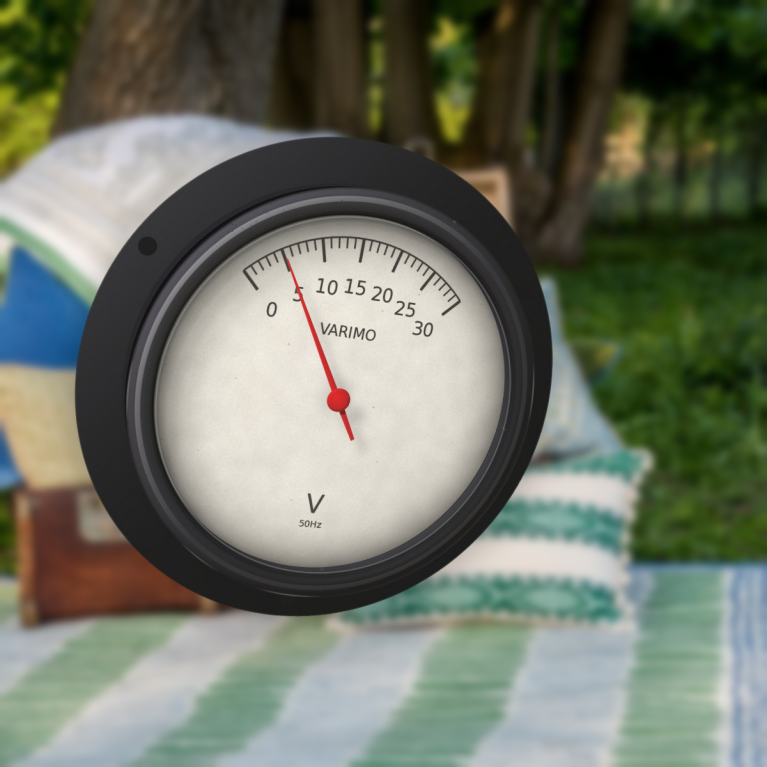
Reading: 5; V
